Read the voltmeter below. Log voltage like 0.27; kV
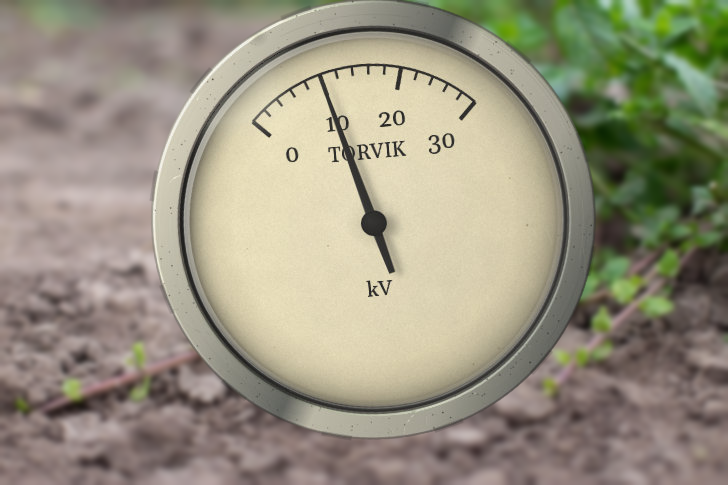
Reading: 10; kV
